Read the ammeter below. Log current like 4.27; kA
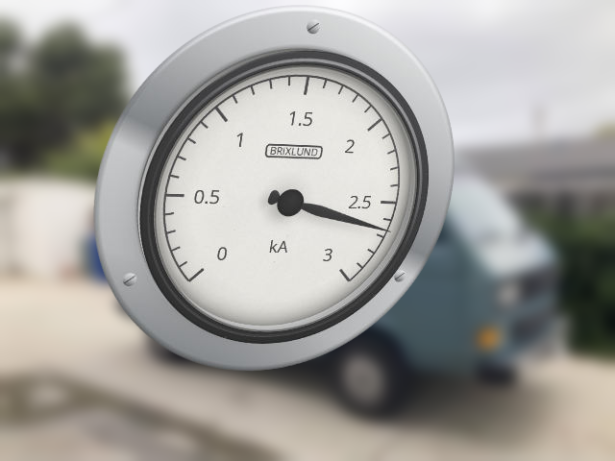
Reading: 2.65; kA
